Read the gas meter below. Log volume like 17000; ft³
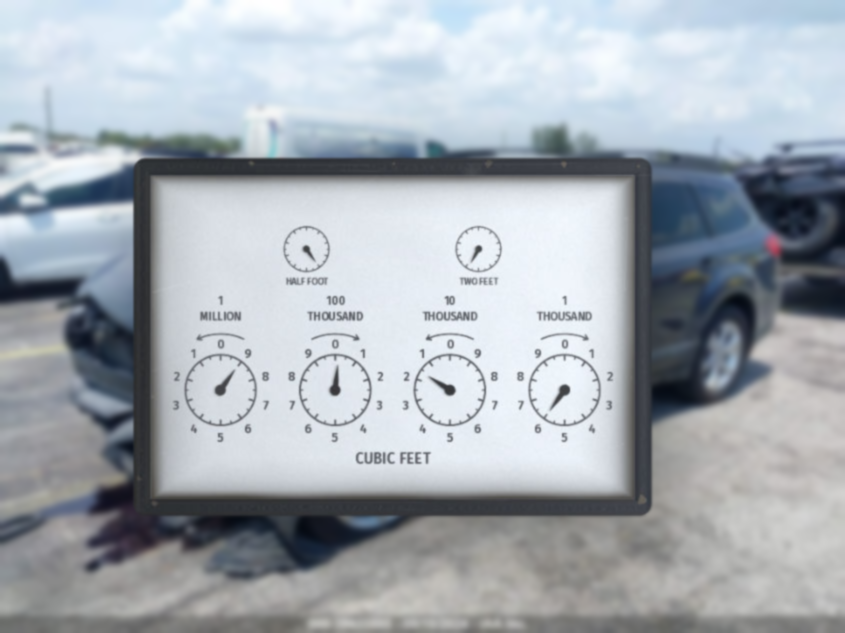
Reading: 901600; ft³
